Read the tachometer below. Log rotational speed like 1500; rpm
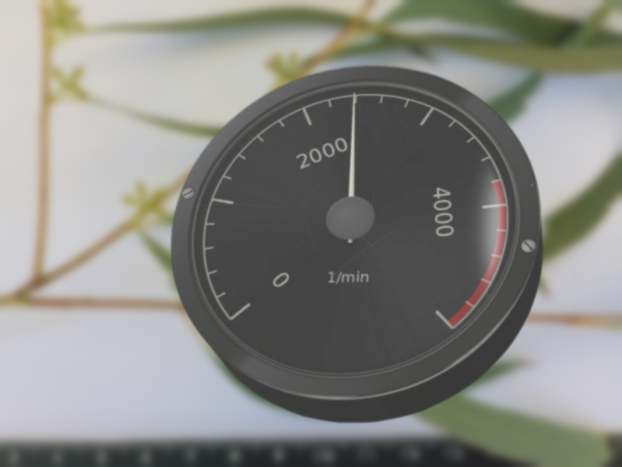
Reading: 2400; rpm
